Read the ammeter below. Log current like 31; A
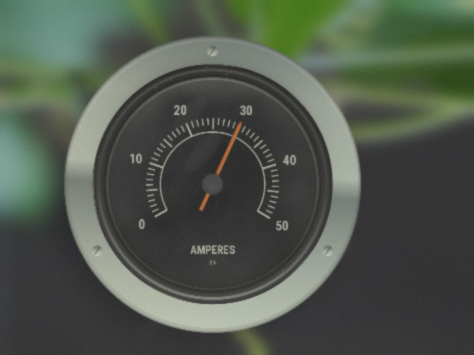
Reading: 30; A
